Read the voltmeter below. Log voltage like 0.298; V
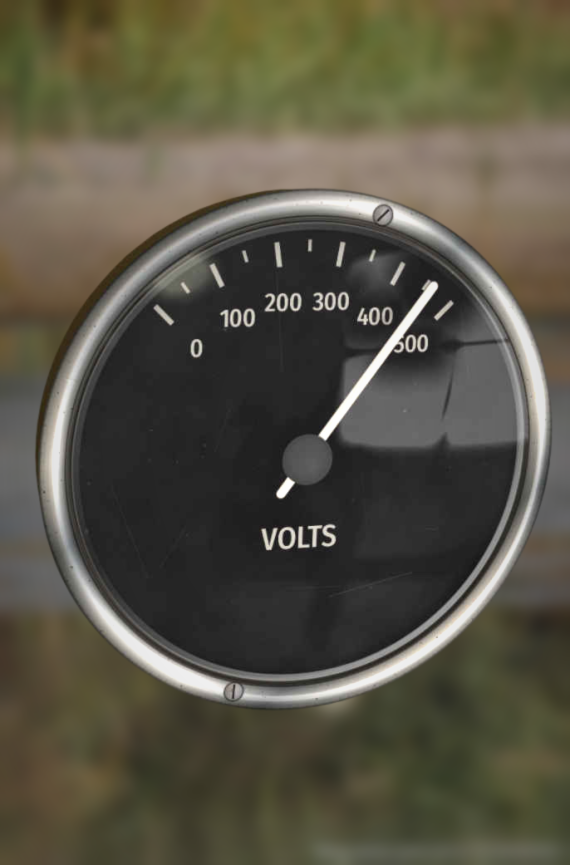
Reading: 450; V
